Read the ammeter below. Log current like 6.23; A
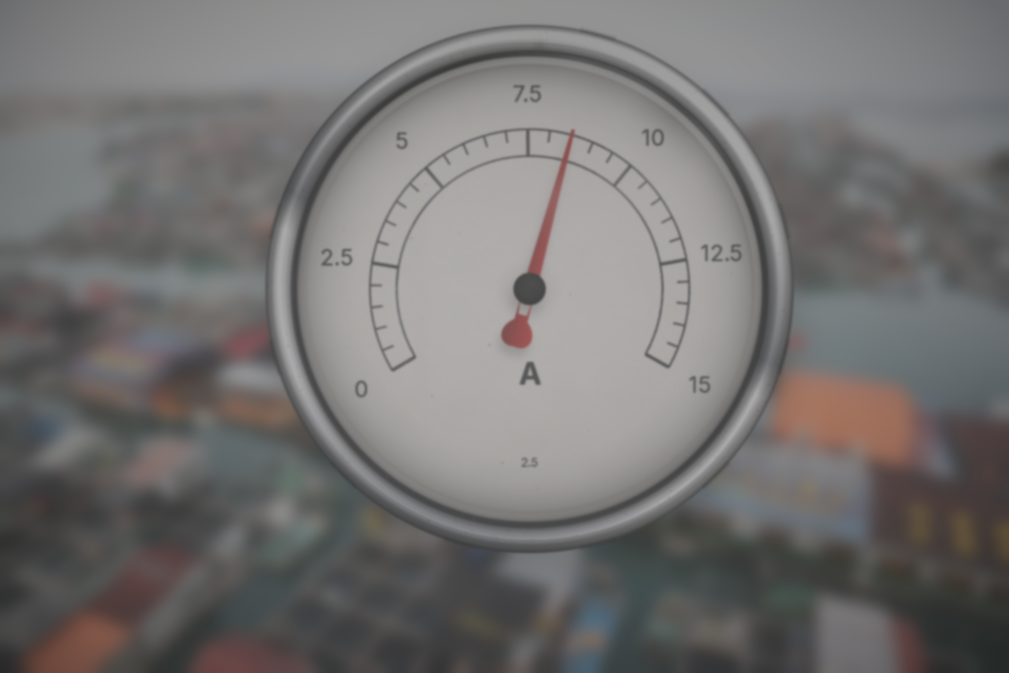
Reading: 8.5; A
